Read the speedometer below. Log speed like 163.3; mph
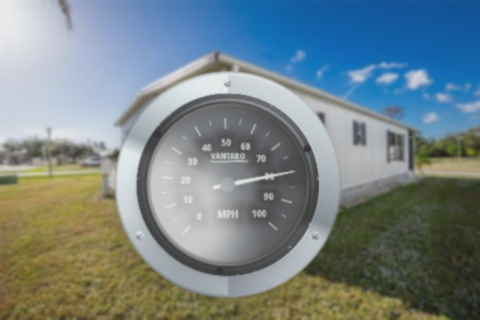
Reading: 80; mph
